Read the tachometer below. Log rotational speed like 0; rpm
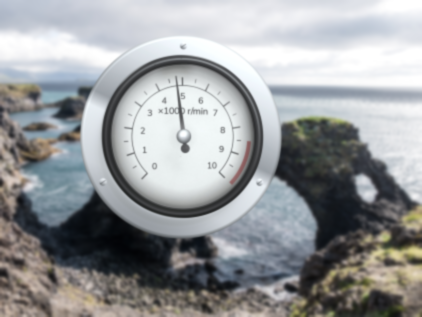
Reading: 4750; rpm
